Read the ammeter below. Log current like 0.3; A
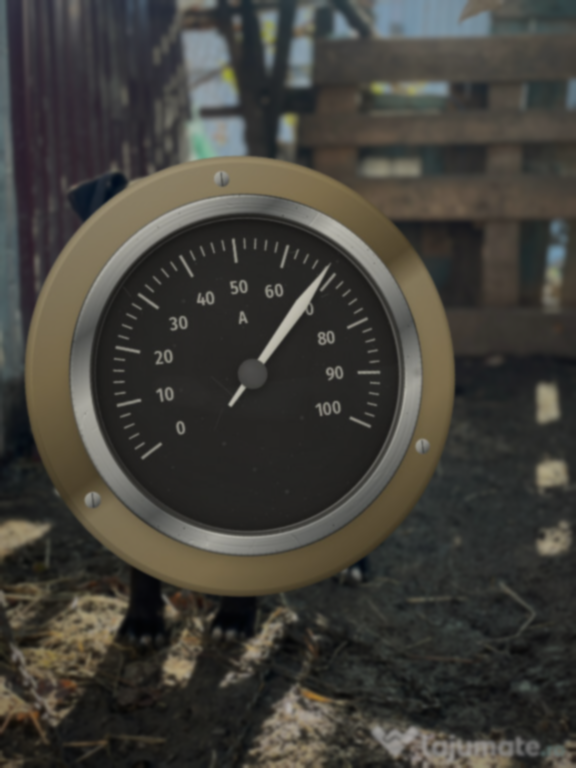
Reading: 68; A
